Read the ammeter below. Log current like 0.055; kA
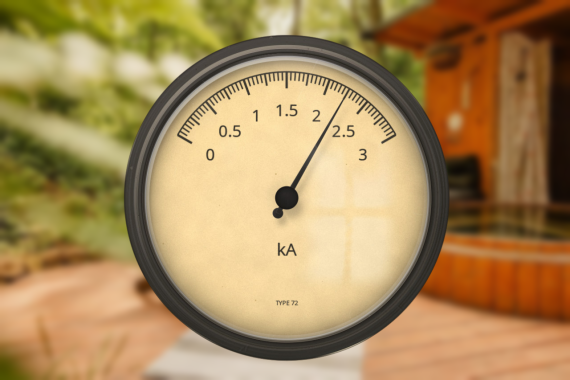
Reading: 2.25; kA
